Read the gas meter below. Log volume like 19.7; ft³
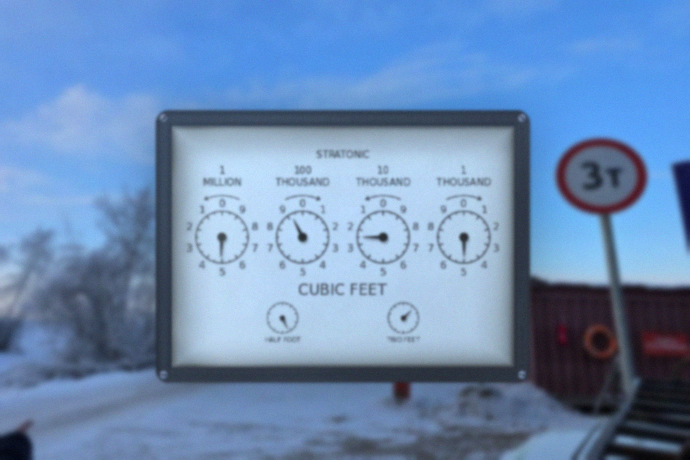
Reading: 492500; ft³
